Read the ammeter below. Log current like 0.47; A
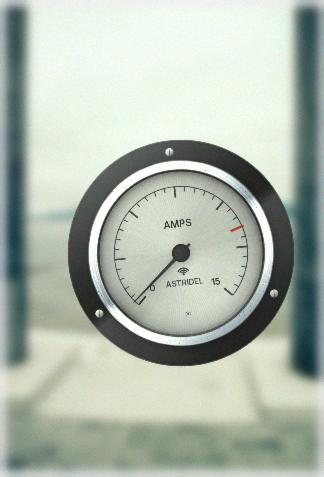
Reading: 0.25; A
